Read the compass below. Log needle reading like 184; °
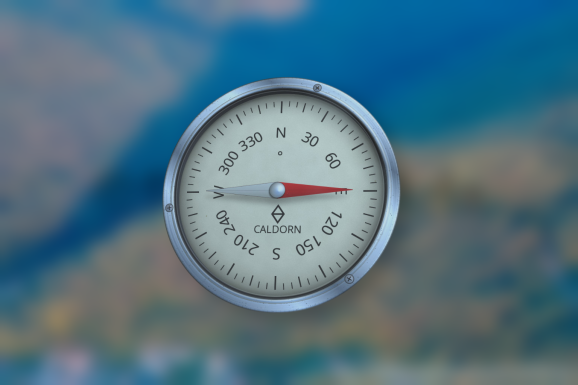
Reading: 90; °
